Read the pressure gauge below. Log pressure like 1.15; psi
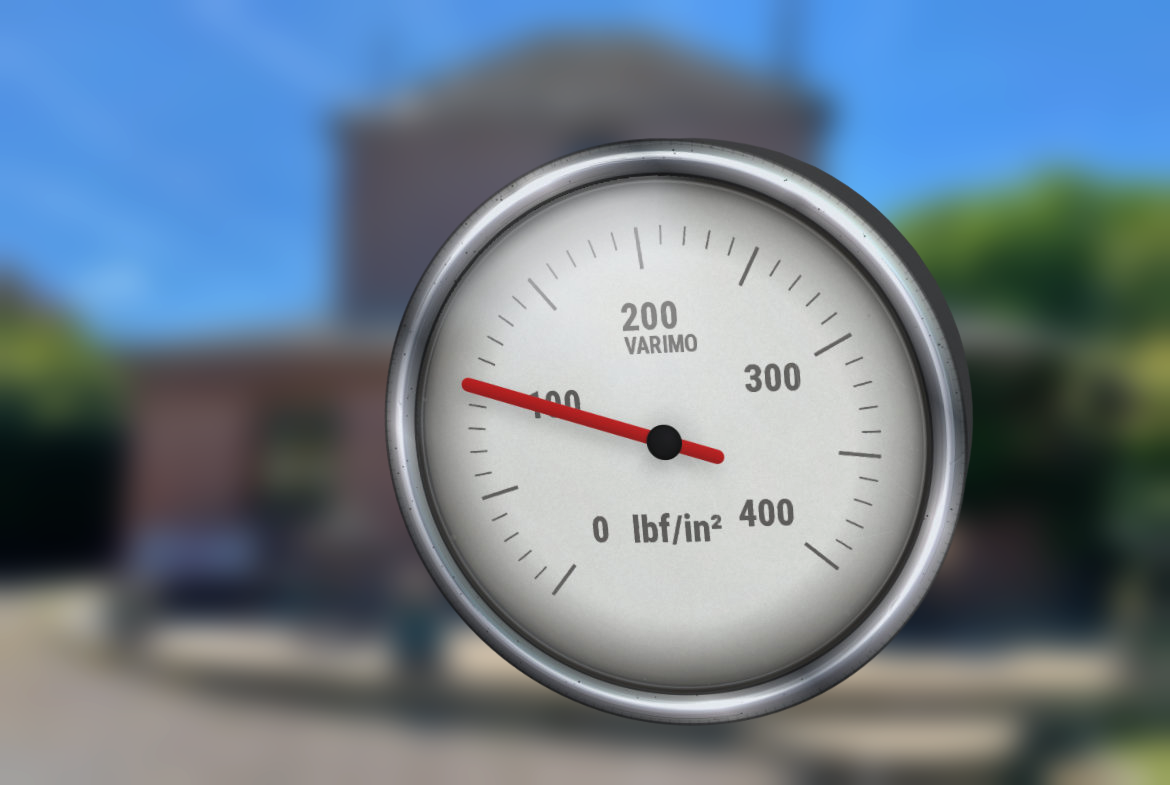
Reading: 100; psi
